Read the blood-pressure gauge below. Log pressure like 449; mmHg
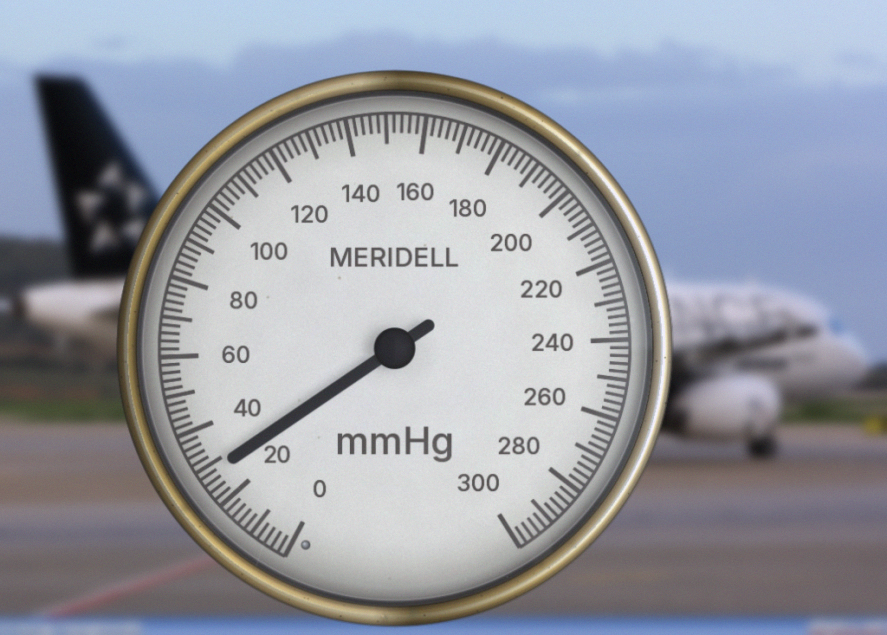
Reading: 28; mmHg
